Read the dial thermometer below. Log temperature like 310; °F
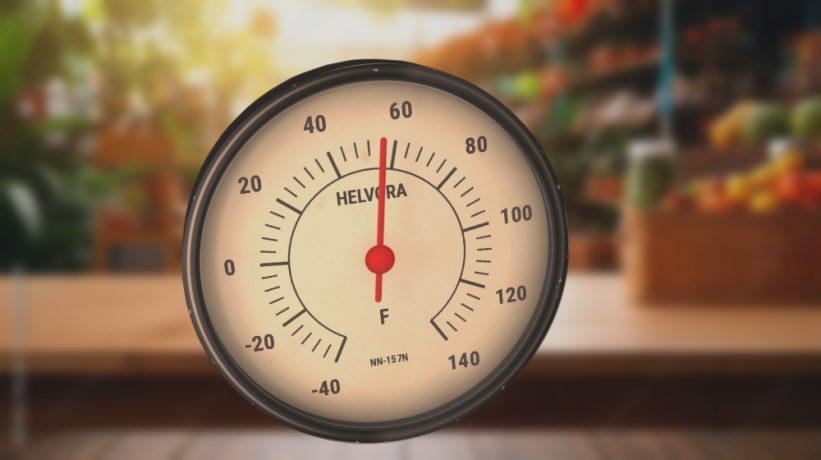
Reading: 56; °F
